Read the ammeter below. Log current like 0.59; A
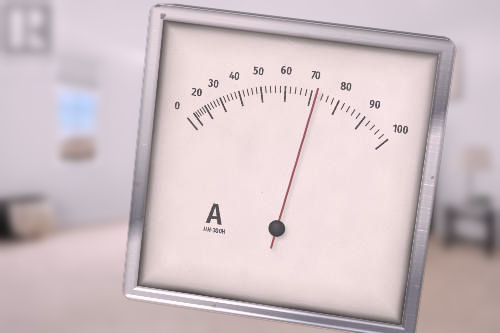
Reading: 72; A
